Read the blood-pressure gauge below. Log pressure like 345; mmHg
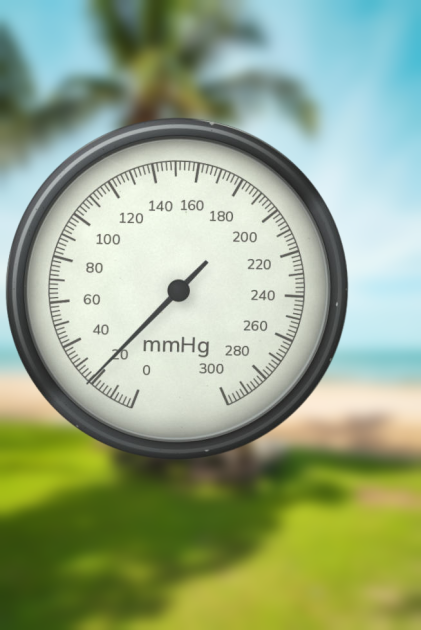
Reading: 22; mmHg
